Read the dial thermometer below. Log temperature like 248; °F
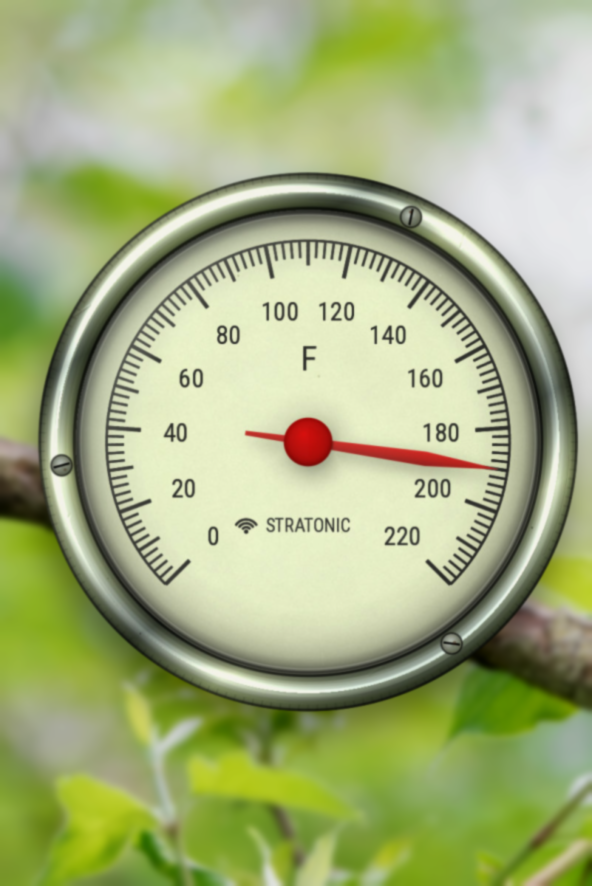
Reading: 190; °F
